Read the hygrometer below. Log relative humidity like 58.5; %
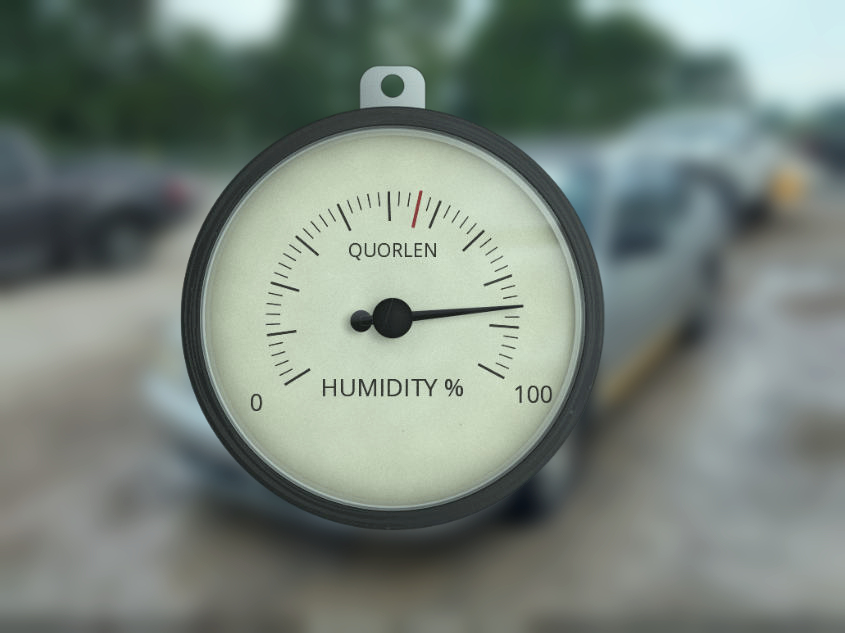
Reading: 86; %
